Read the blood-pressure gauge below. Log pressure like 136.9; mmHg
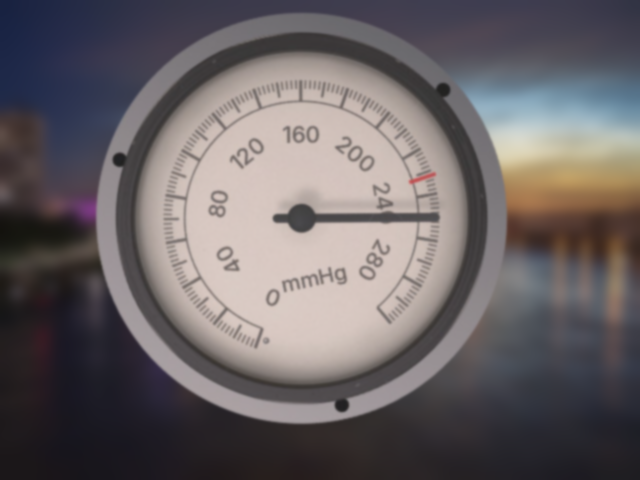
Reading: 250; mmHg
